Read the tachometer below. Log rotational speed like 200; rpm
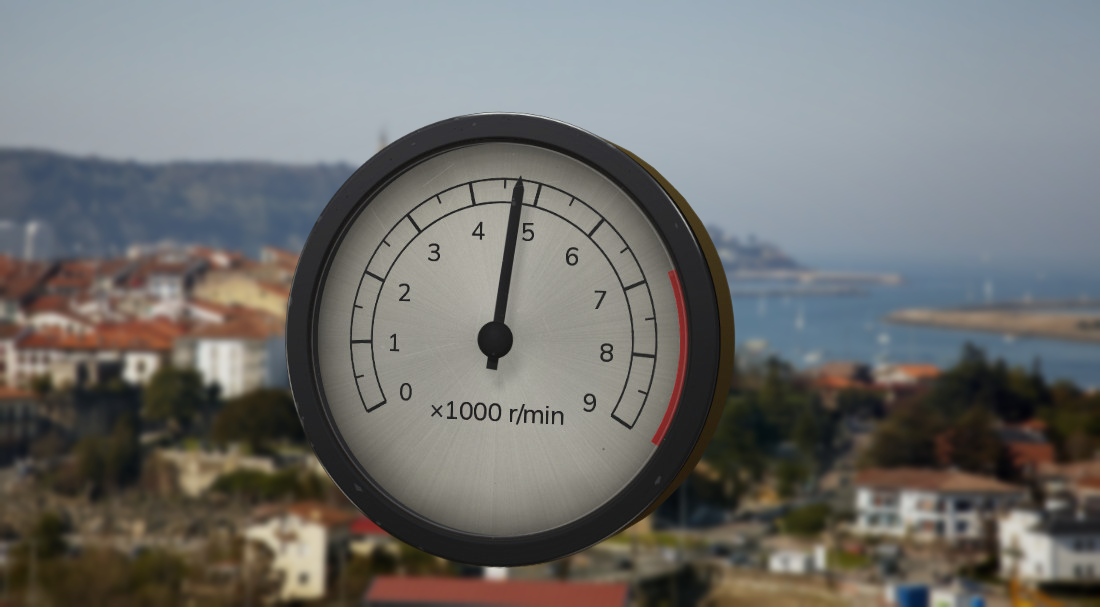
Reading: 4750; rpm
